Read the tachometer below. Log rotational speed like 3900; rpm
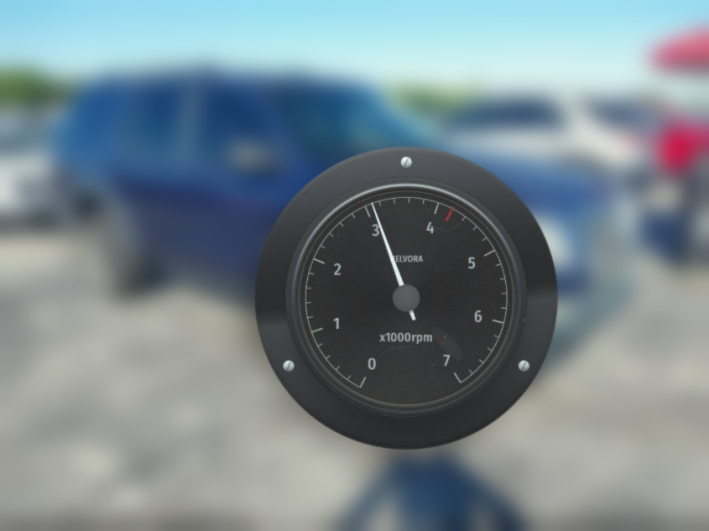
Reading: 3100; rpm
